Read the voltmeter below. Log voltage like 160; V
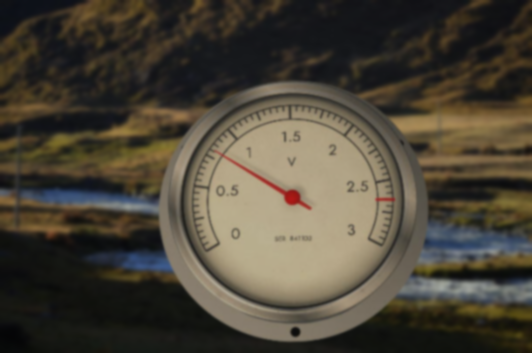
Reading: 0.8; V
